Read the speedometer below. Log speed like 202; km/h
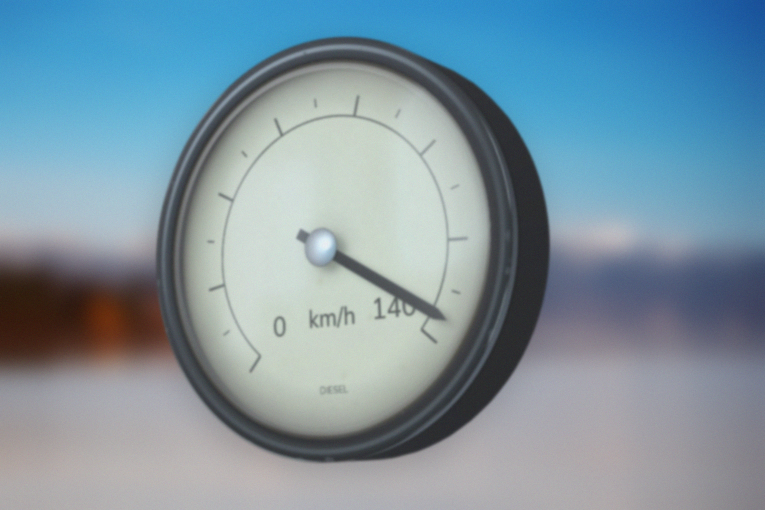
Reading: 135; km/h
